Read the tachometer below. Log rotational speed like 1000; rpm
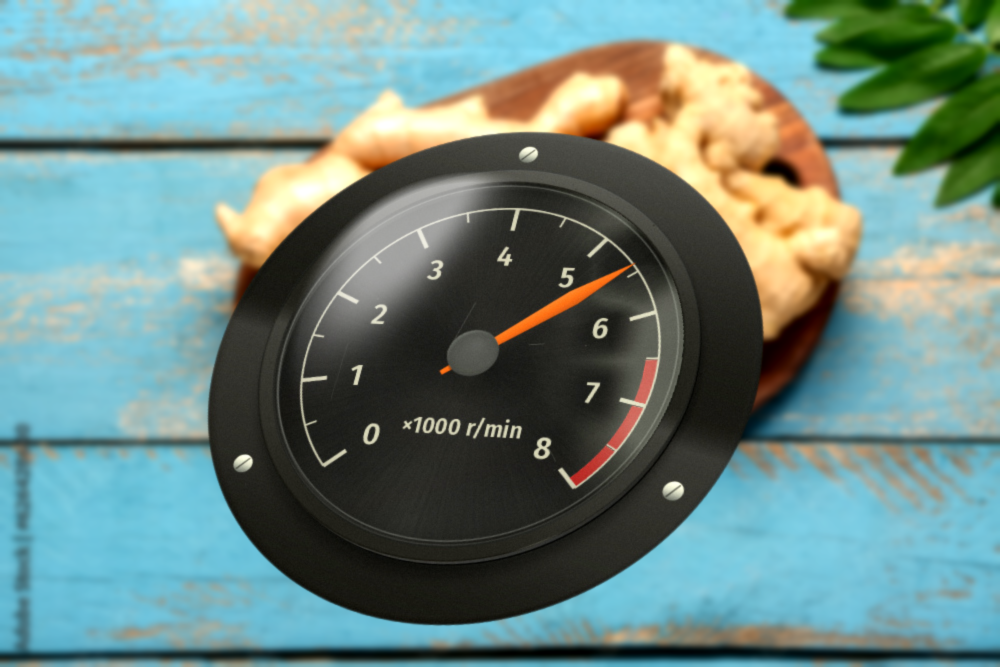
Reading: 5500; rpm
